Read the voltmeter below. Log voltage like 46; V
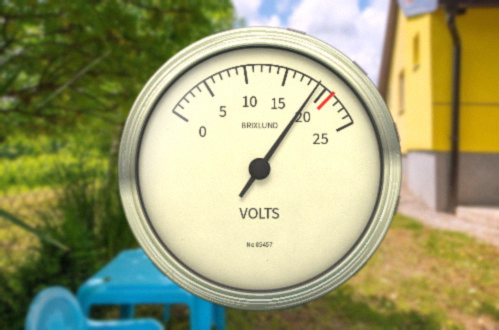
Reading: 19; V
